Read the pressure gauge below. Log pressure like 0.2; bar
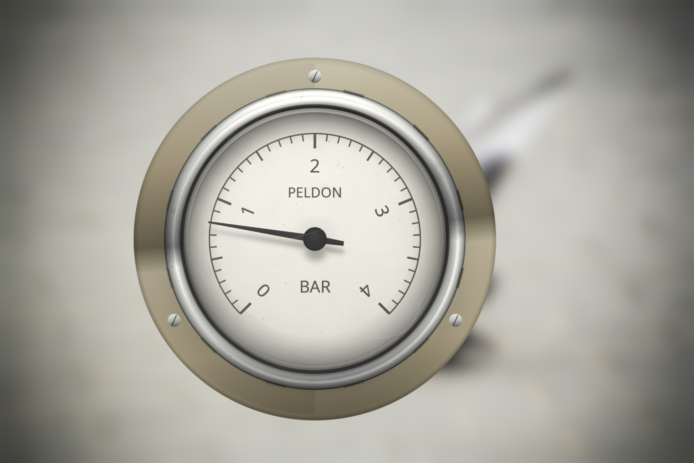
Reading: 0.8; bar
